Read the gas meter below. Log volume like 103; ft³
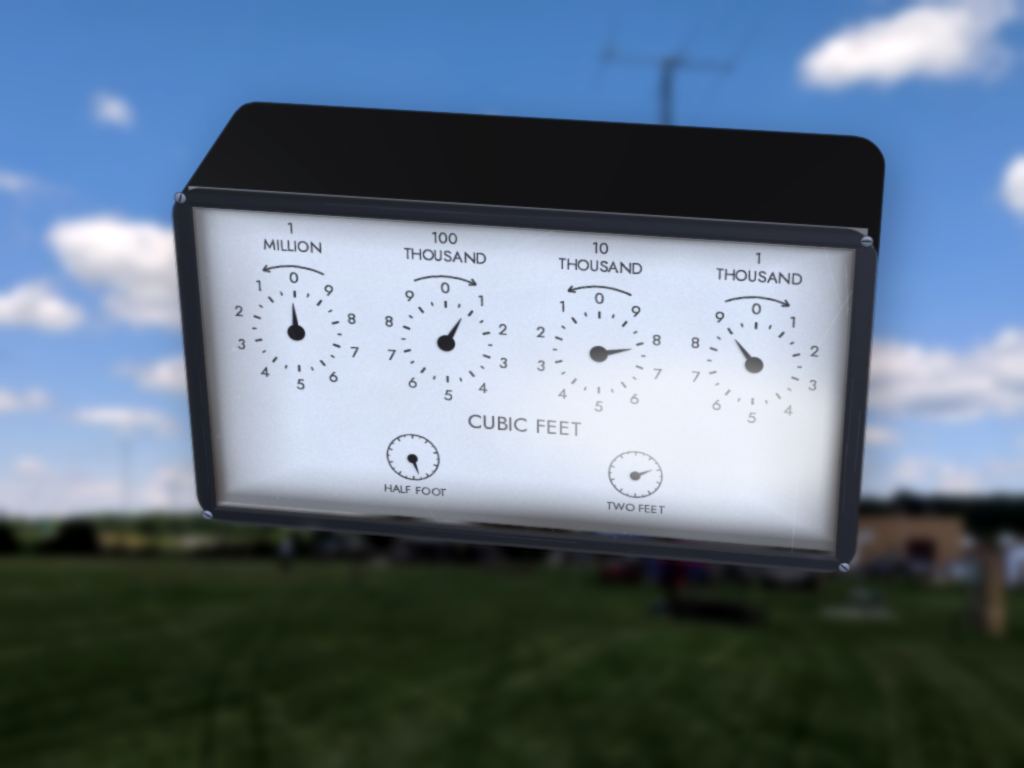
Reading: 7900; ft³
